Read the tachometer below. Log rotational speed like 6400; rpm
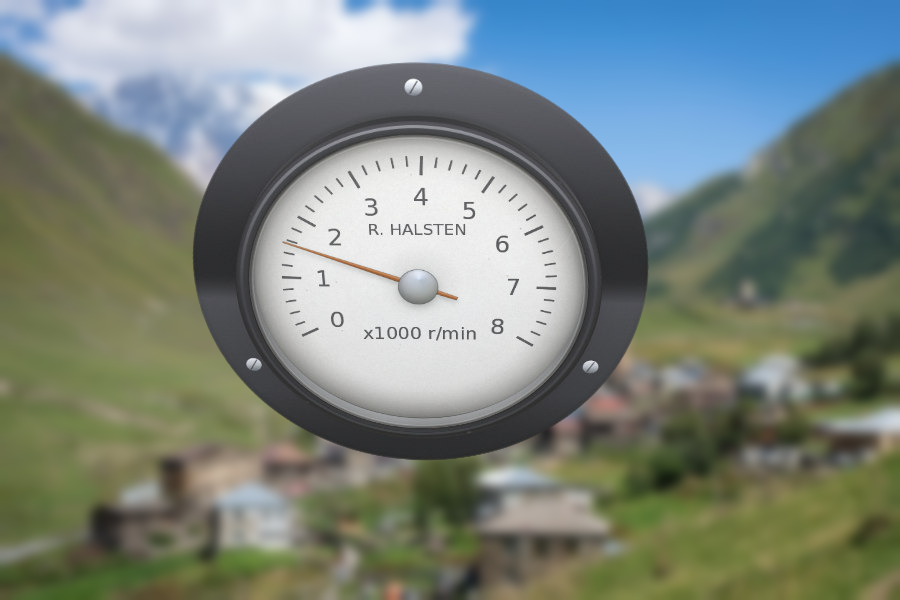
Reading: 1600; rpm
